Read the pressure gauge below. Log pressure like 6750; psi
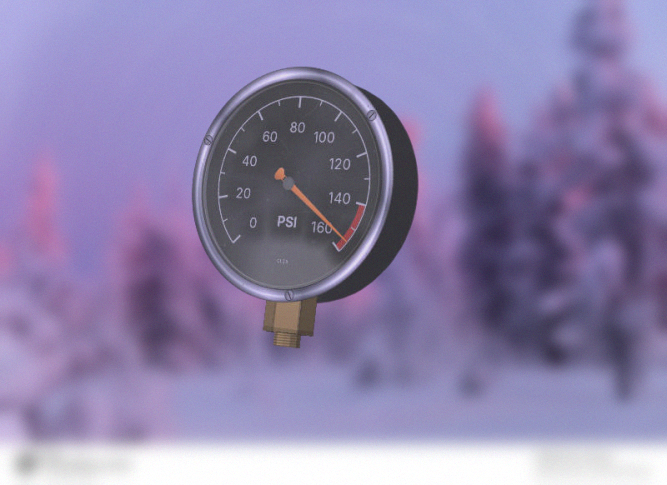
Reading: 155; psi
